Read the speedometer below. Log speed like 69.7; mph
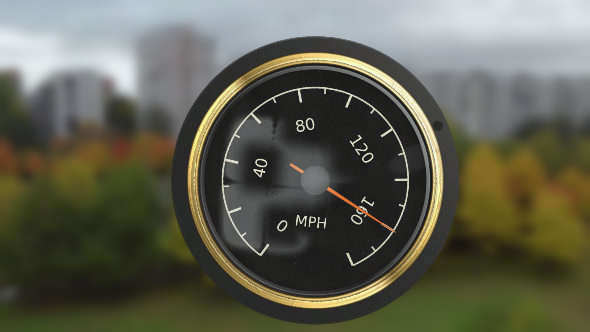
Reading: 160; mph
